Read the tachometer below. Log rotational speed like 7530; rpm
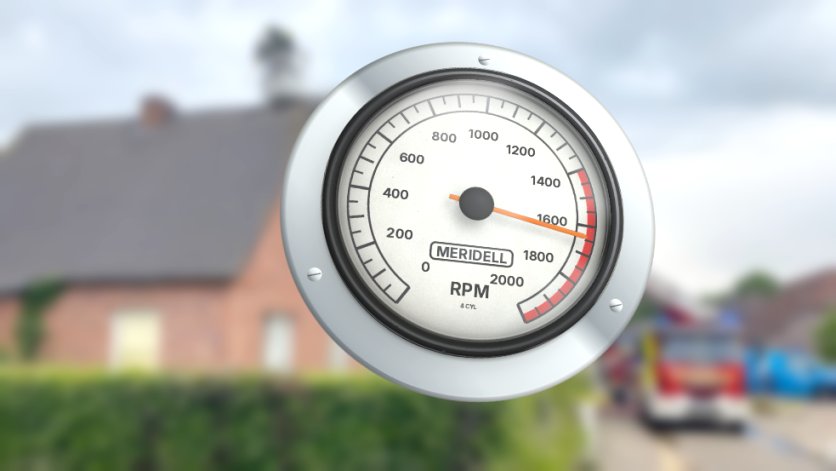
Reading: 1650; rpm
